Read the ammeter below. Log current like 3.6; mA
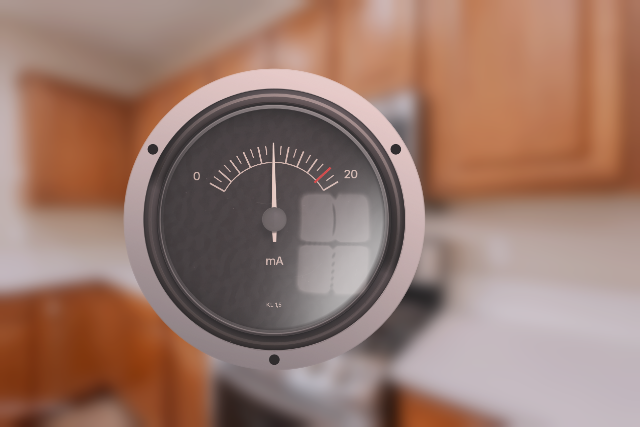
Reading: 10; mA
